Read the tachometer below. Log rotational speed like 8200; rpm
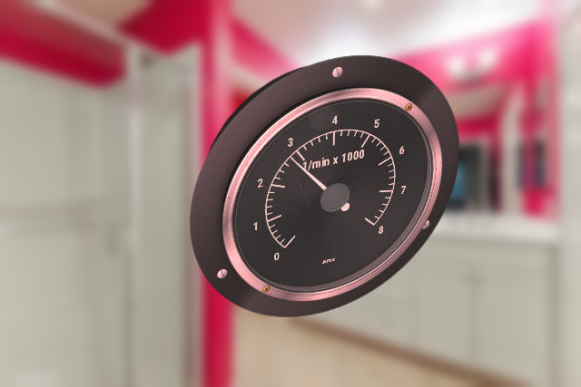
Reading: 2800; rpm
